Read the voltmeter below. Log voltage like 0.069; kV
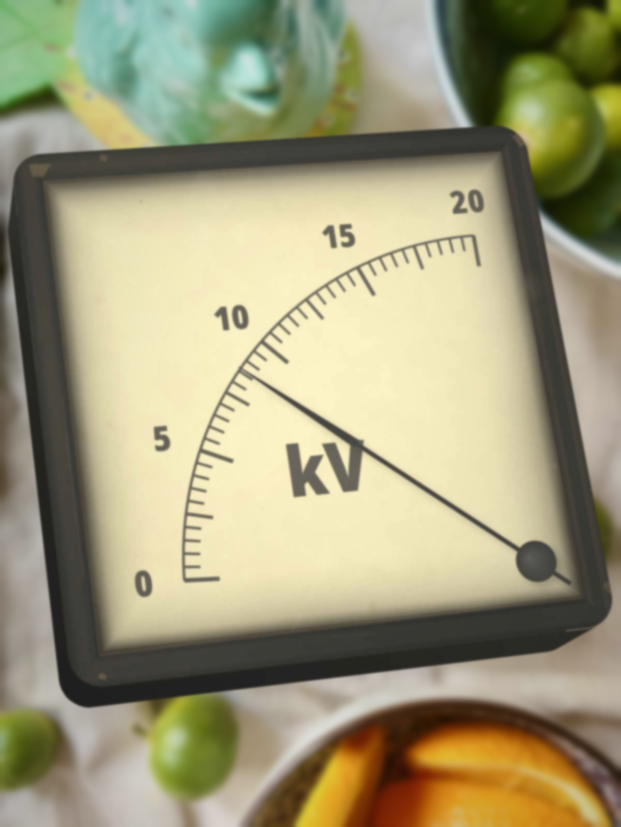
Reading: 8.5; kV
